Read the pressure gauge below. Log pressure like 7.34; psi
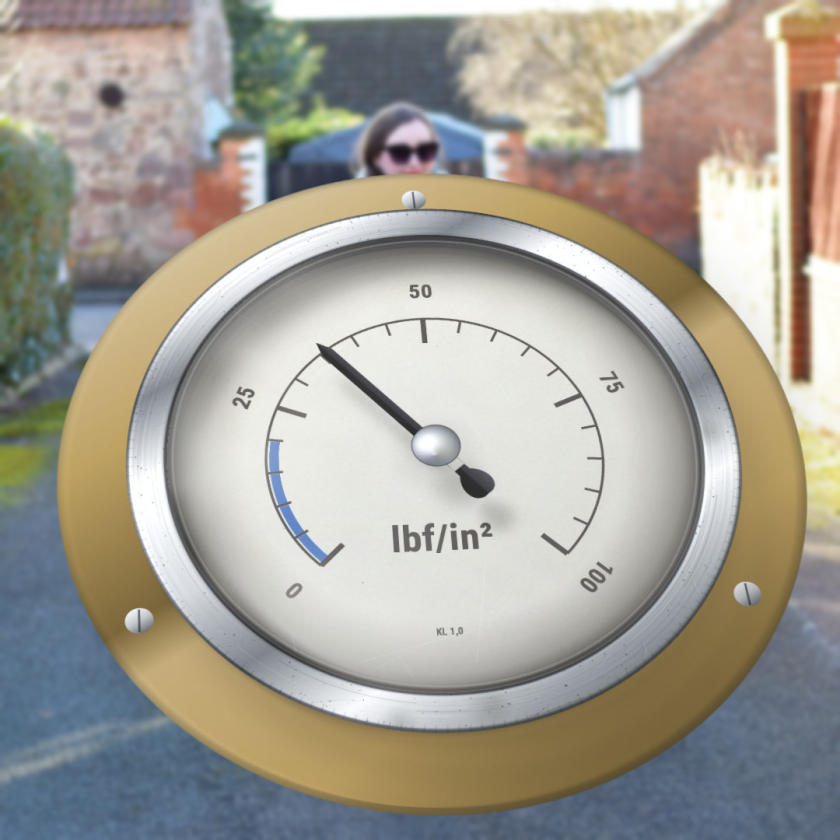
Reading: 35; psi
